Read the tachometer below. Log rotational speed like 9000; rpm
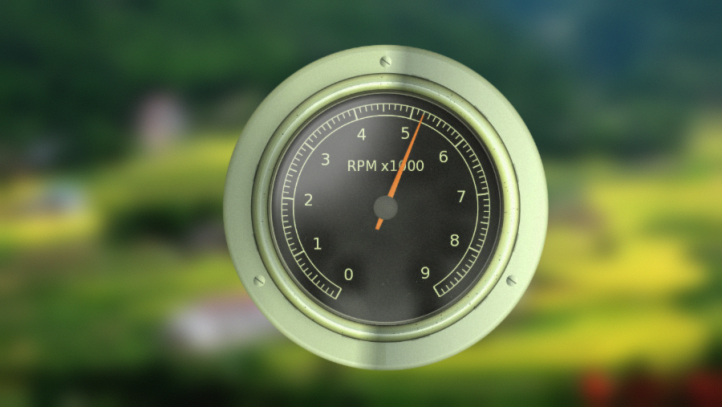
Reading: 5200; rpm
